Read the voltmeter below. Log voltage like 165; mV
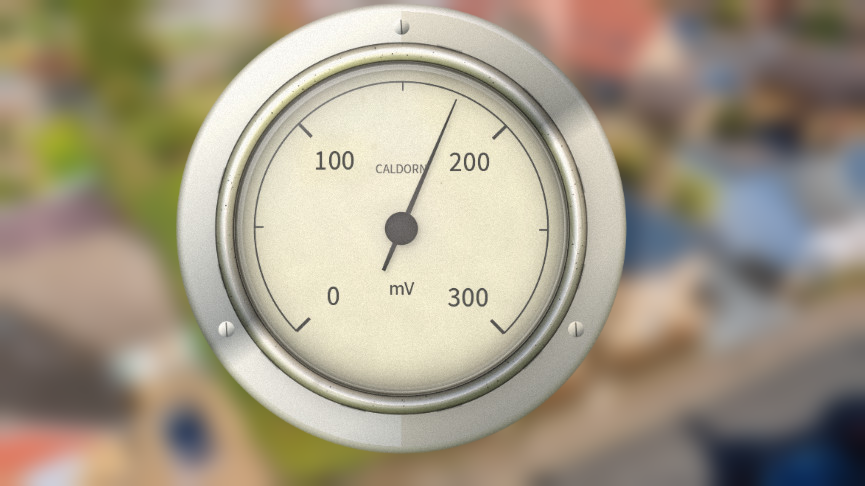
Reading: 175; mV
